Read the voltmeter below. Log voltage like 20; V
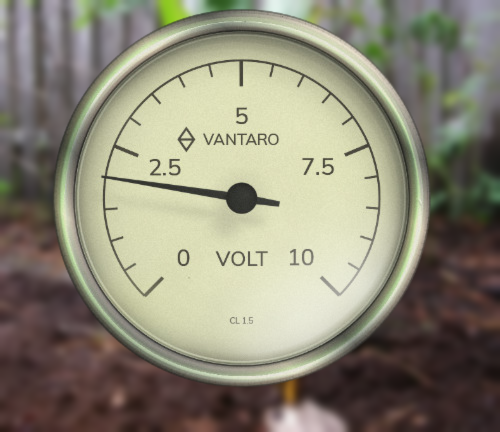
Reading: 2; V
